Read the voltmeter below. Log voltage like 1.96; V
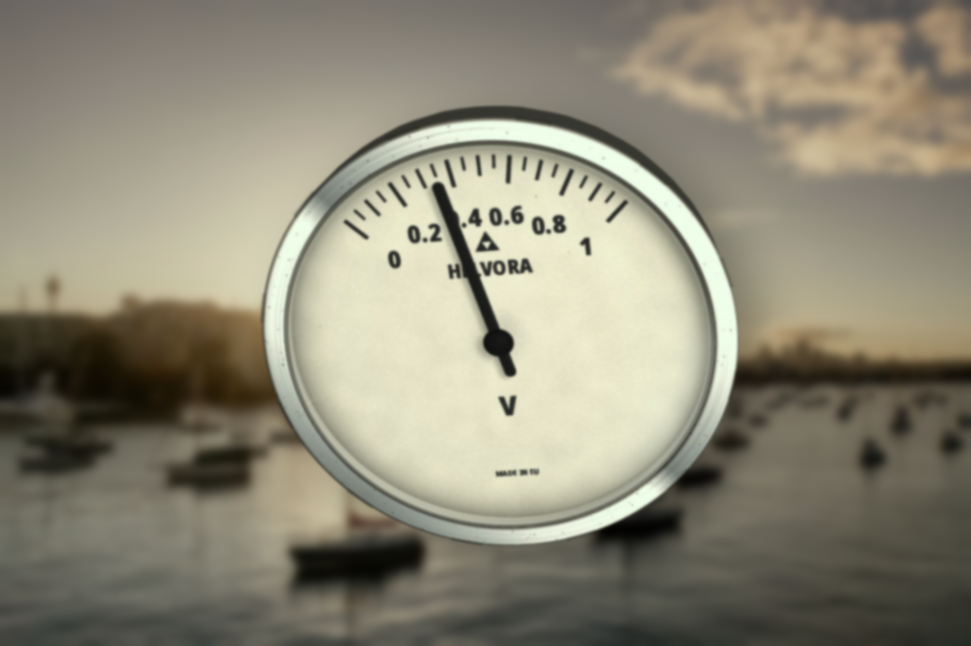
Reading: 0.35; V
